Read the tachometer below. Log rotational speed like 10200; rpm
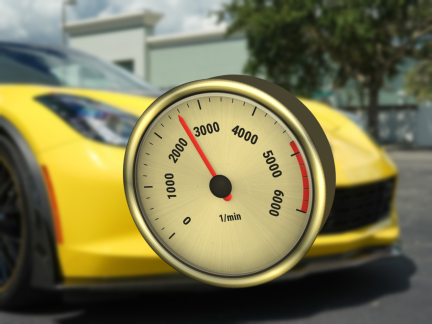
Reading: 2600; rpm
